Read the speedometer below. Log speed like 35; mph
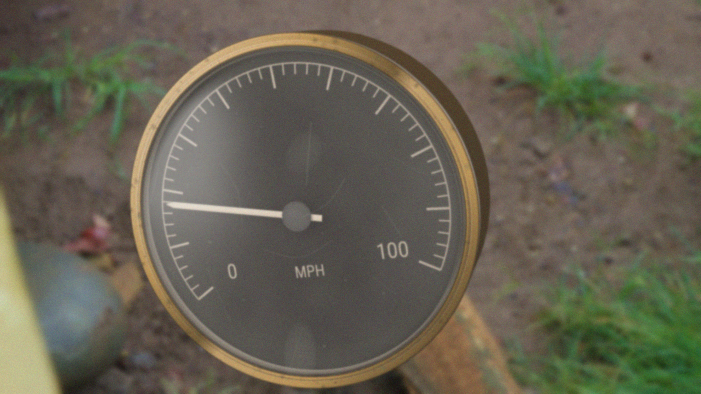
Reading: 18; mph
